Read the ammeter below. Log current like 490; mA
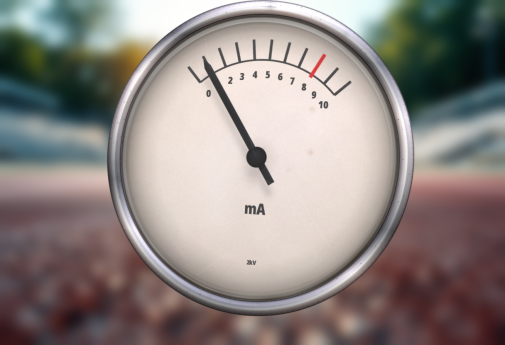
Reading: 1; mA
